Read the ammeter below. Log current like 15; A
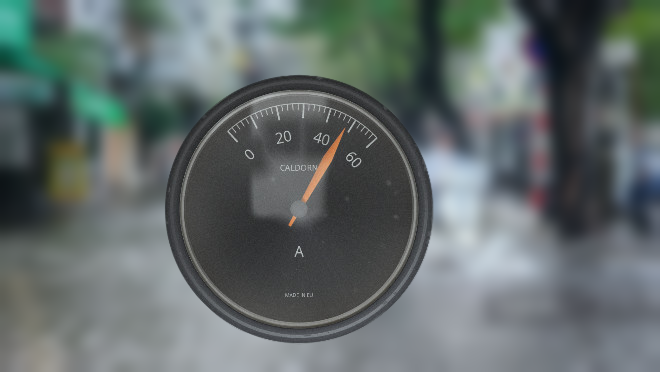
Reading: 48; A
